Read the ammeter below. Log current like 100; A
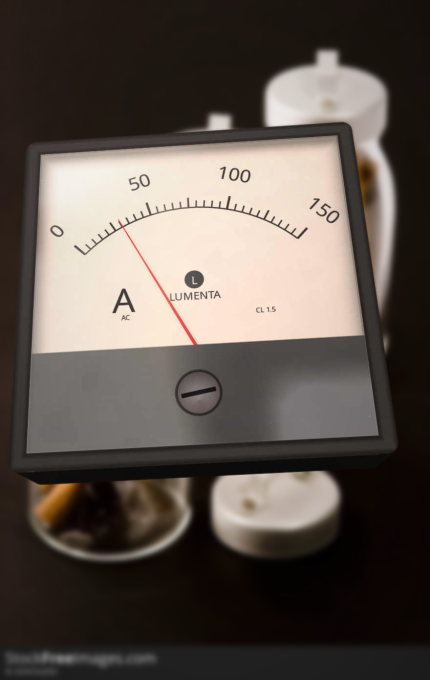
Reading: 30; A
